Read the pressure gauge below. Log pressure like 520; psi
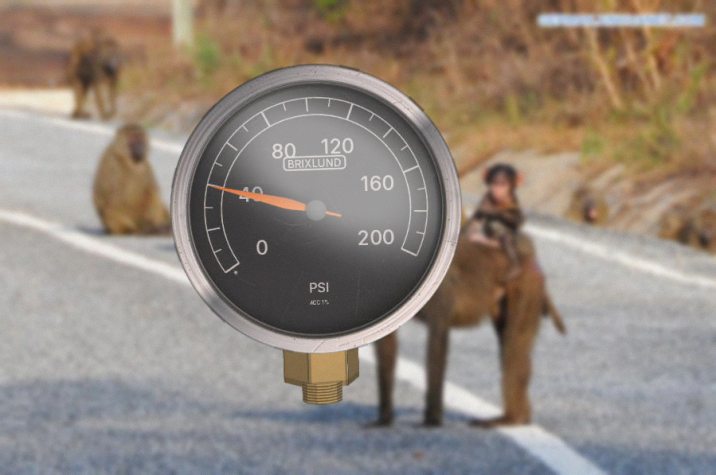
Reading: 40; psi
